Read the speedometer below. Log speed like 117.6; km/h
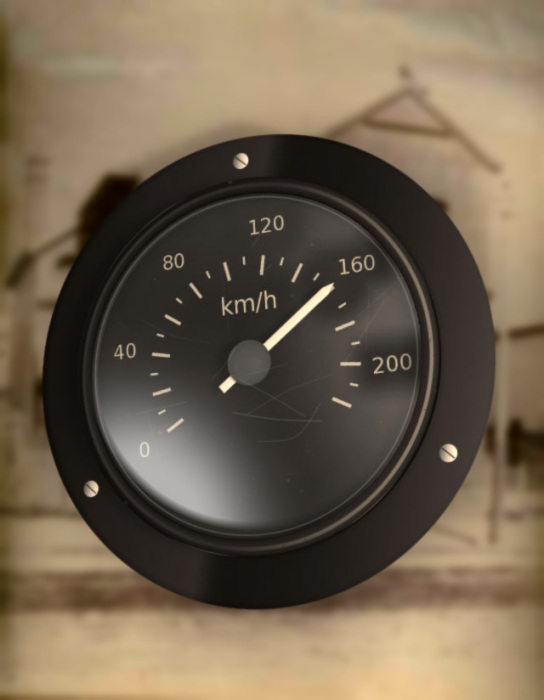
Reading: 160; km/h
